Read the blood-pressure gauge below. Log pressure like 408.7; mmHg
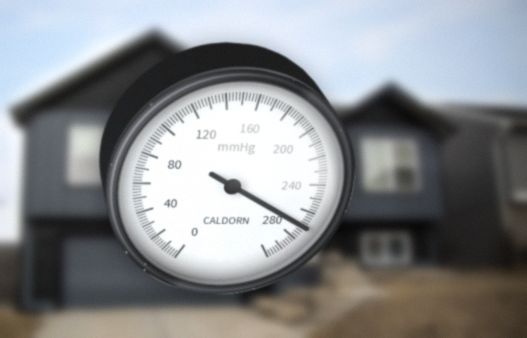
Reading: 270; mmHg
